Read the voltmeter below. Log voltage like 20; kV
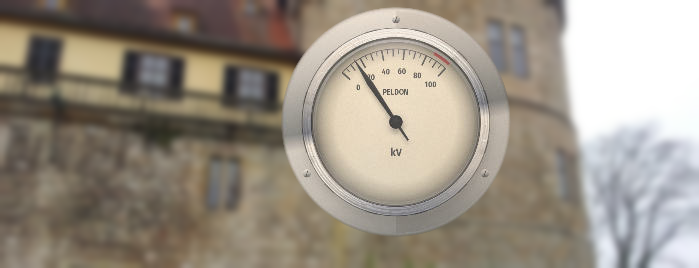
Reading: 15; kV
